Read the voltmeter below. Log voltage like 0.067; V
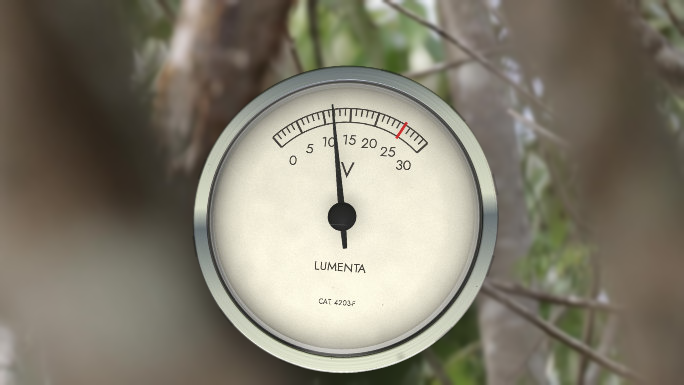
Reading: 12; V
